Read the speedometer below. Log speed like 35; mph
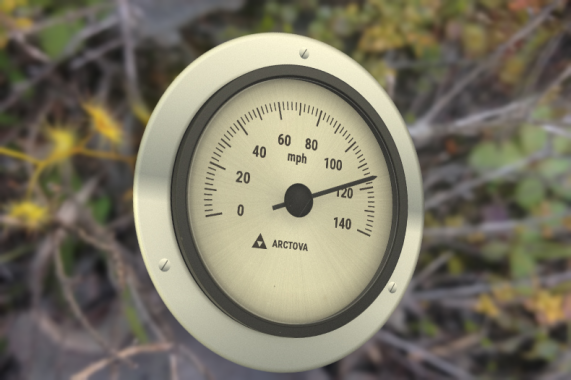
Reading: 116; mph
